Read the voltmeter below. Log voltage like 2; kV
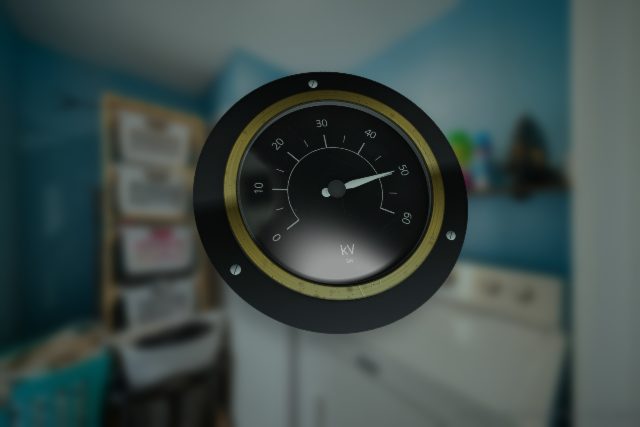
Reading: 50; kV
